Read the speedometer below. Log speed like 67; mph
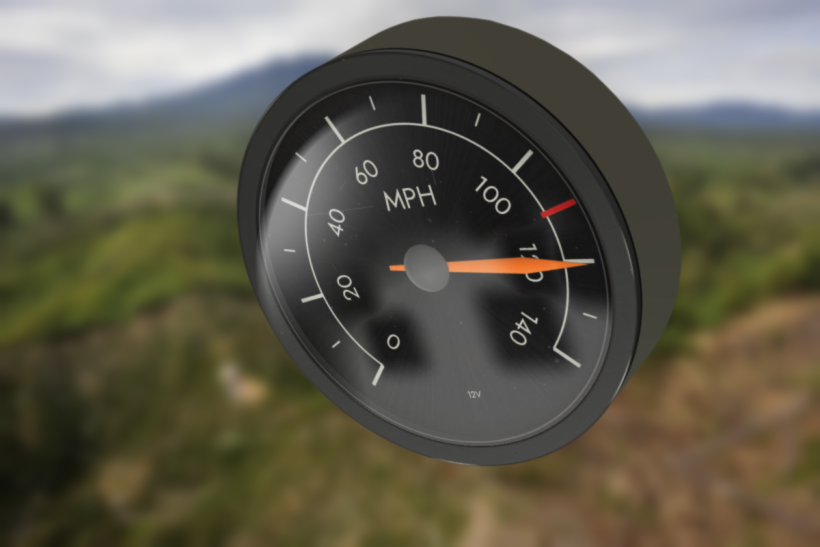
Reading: 120; mph
